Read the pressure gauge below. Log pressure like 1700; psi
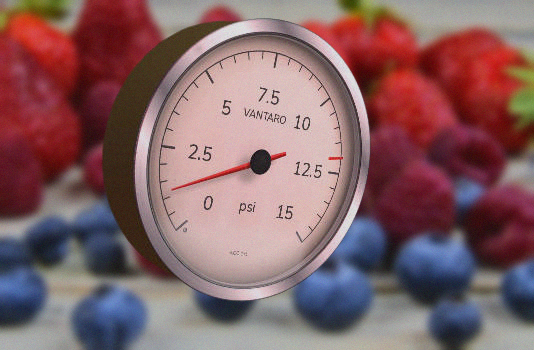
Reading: 1.25; psi
